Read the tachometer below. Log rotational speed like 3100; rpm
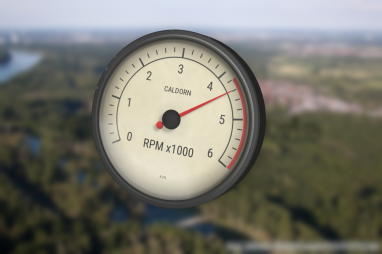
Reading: 4400; rpm
